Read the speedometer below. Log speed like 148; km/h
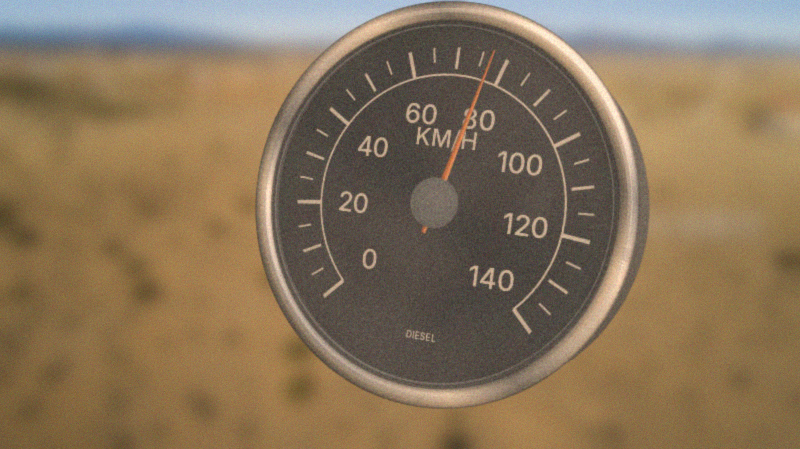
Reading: 77.5; km/h
